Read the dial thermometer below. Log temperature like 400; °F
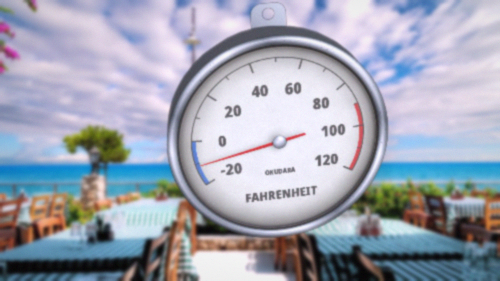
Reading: -10; °F
